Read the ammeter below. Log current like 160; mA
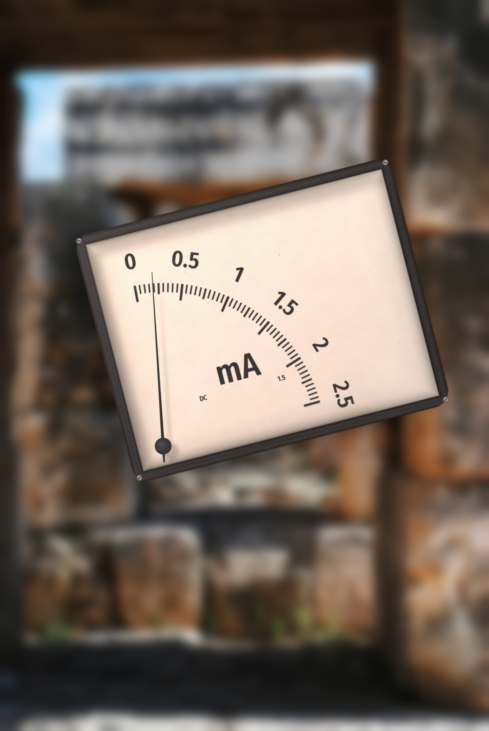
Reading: 0.2; mA
